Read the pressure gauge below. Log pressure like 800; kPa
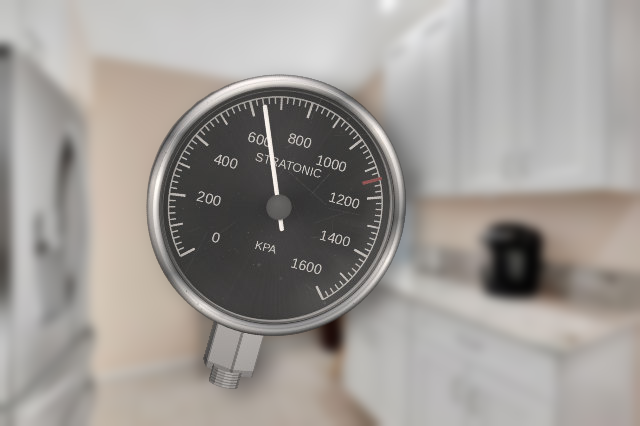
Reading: 640; kPa
